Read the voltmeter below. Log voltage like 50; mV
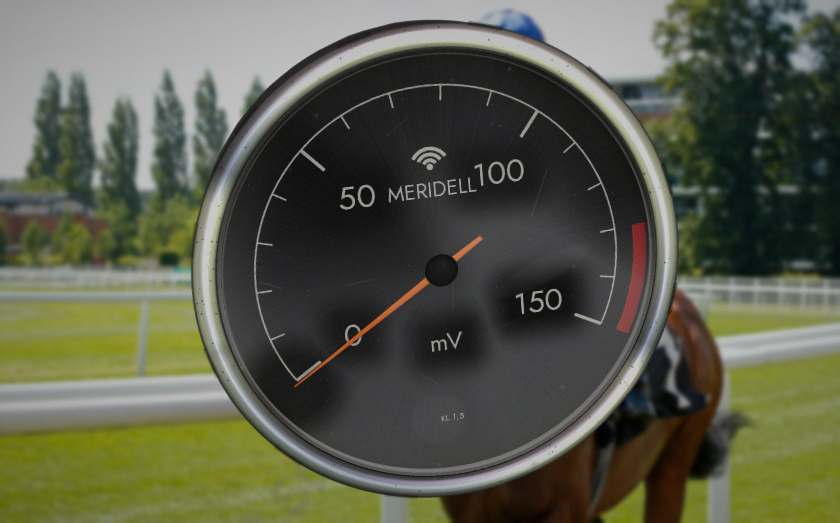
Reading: 0; mV
